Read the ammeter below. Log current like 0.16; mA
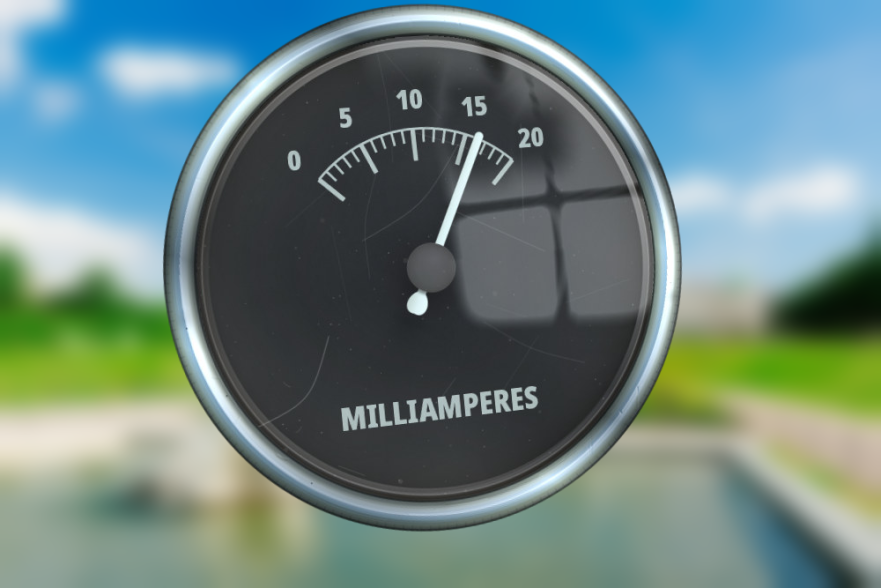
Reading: 16; mA
